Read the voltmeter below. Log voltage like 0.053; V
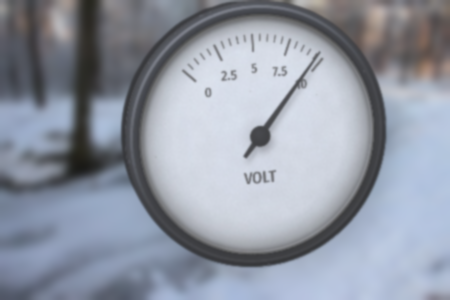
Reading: 9.5; V
